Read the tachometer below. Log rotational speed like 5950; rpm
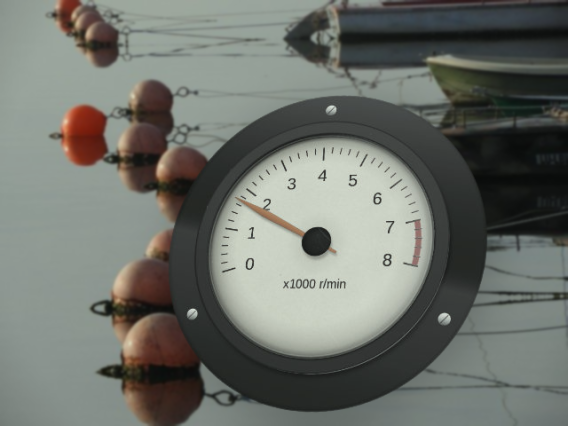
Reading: 1700; rpm
